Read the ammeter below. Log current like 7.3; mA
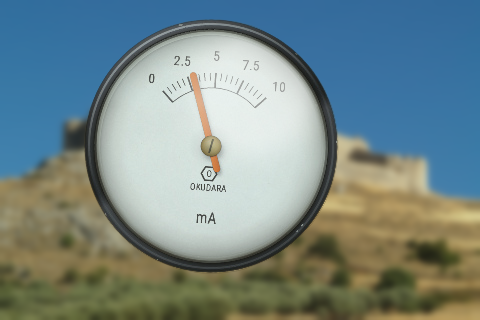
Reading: 3; mA
